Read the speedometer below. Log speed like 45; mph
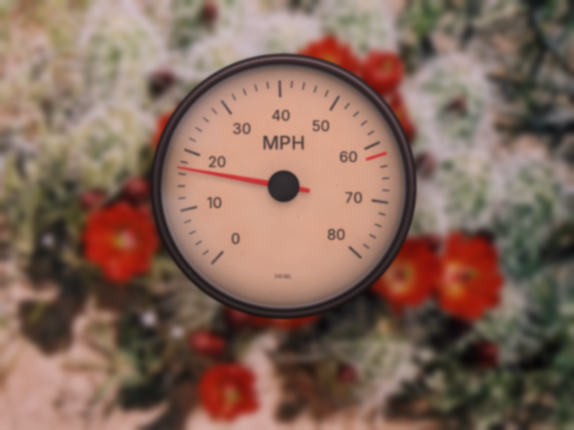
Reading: 17; mph
